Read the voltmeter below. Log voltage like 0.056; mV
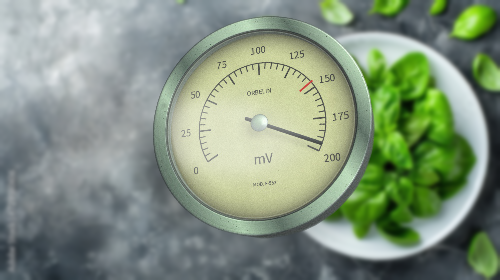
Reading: 195; mV
